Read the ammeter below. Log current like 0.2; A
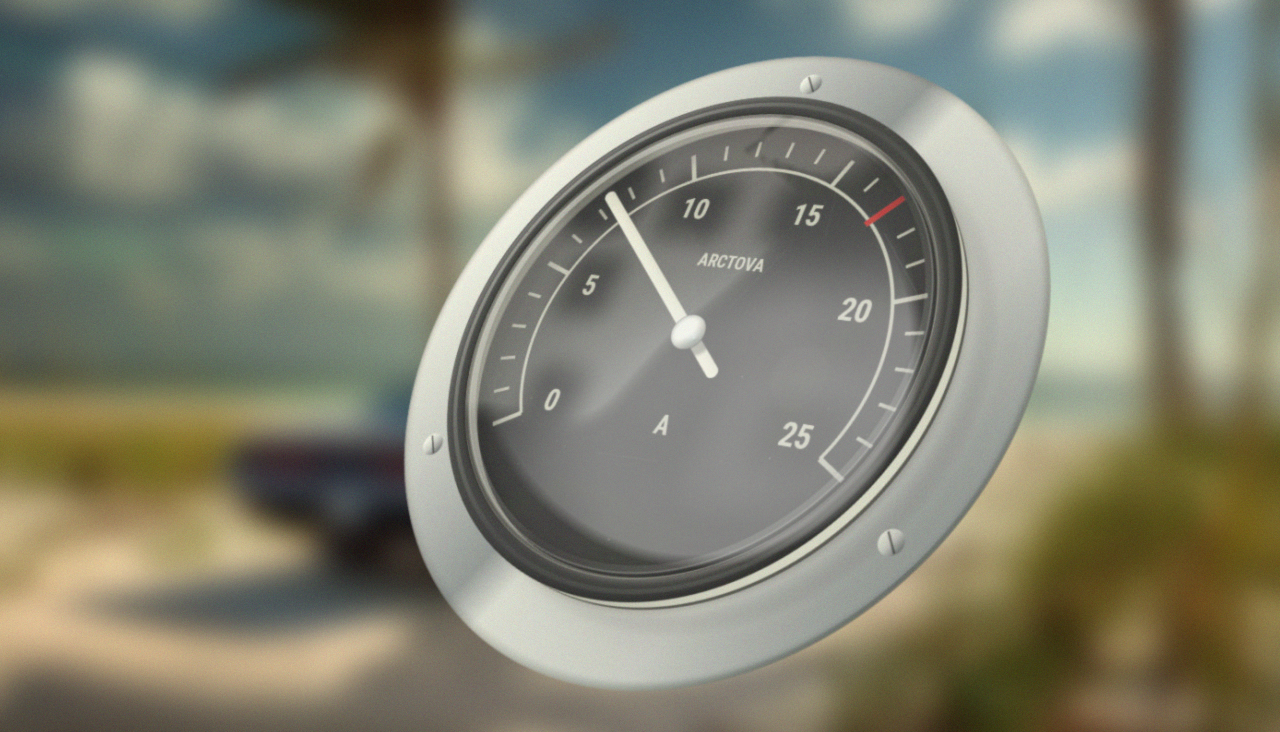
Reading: 7.5; A
